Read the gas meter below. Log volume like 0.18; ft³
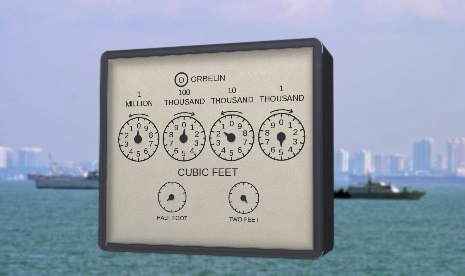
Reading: 1500; ft³
